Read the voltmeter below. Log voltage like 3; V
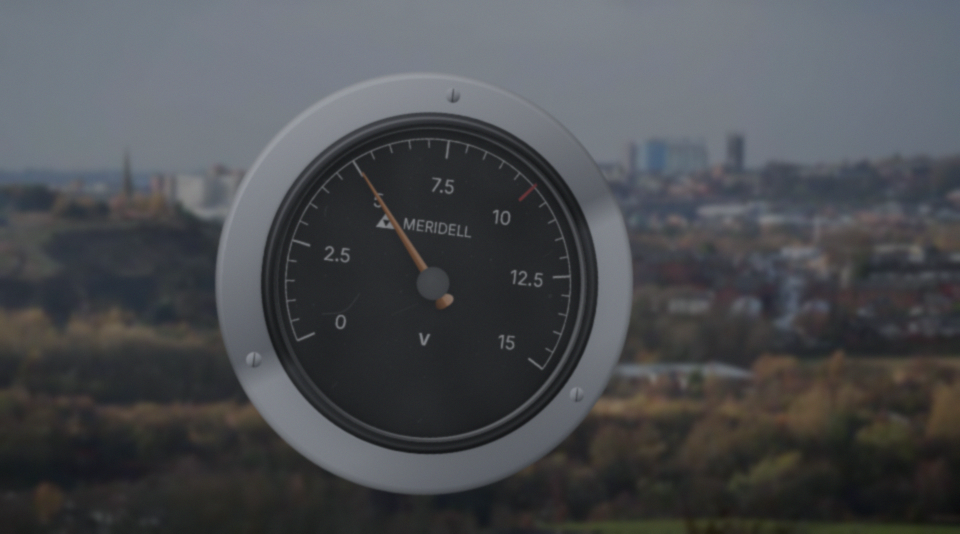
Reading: 5; V
